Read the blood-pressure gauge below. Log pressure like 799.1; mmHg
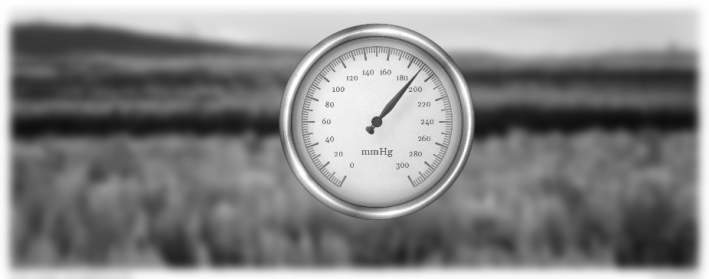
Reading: 190; mmHg
